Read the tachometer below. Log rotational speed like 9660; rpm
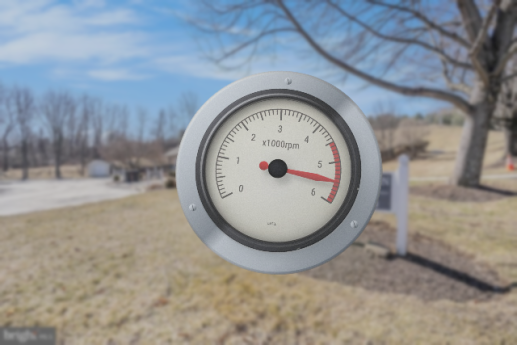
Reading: 5500; rpm
